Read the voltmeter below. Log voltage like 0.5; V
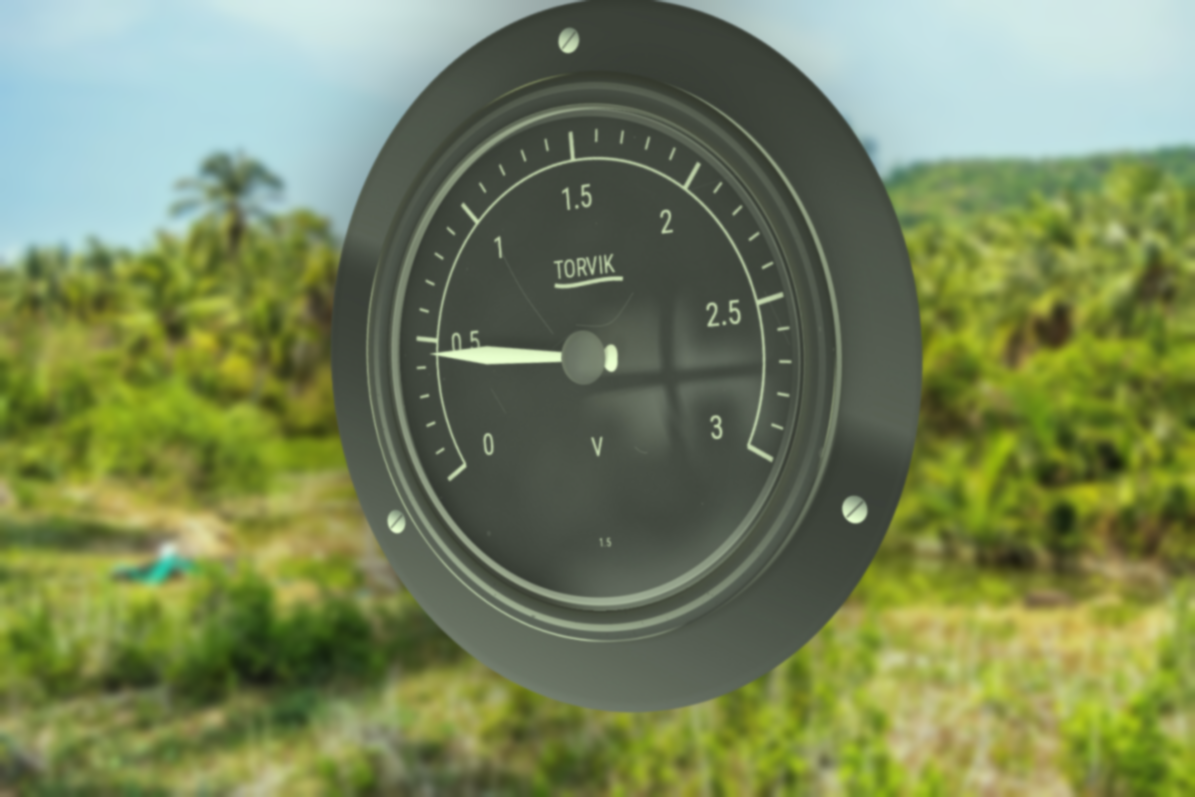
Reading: 0.45; V
